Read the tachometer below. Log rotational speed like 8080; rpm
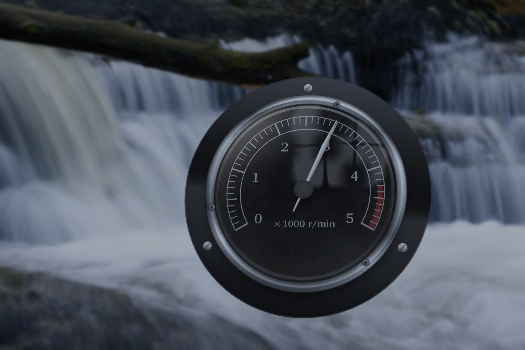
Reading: 3000; rpm
